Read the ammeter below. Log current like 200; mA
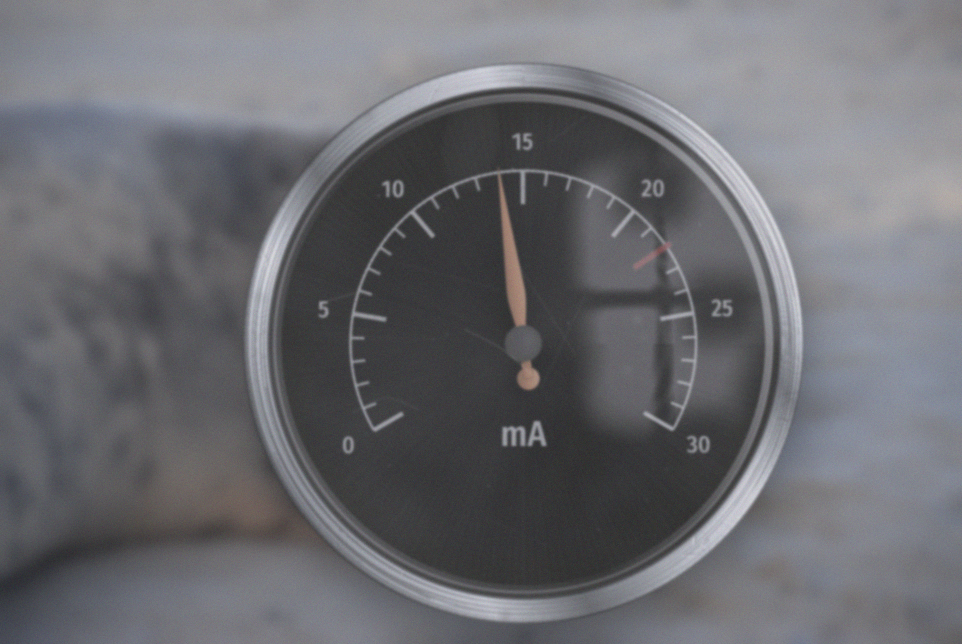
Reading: 14; mA
